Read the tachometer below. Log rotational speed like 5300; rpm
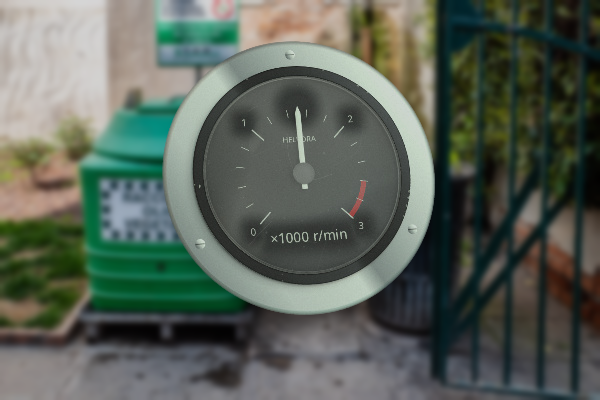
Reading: 1500; rpm
